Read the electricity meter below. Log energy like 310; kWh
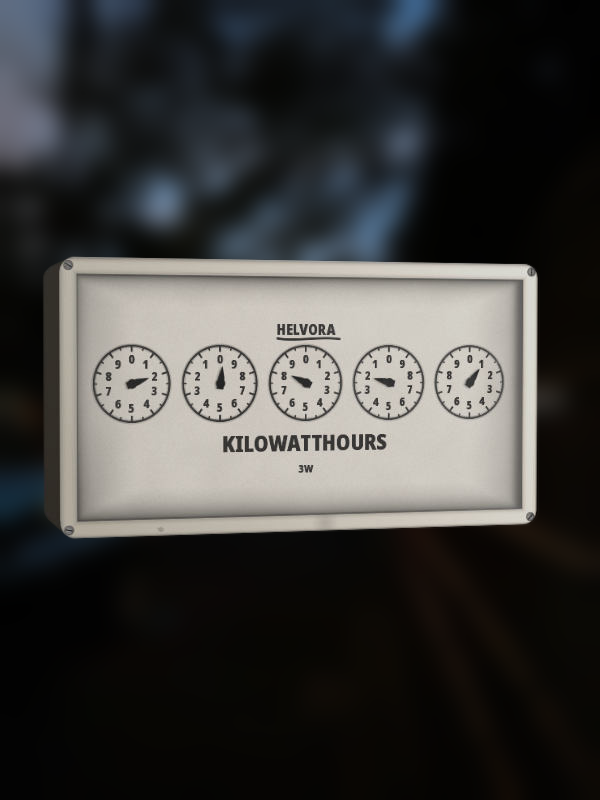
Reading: 19821; kWh
